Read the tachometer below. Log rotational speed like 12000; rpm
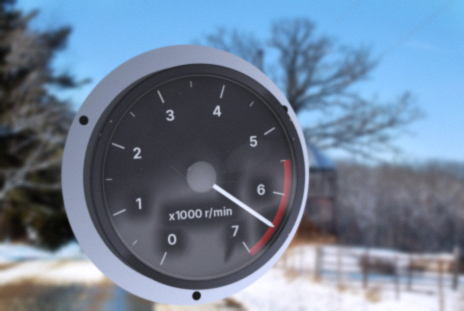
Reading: 6500; rpm
